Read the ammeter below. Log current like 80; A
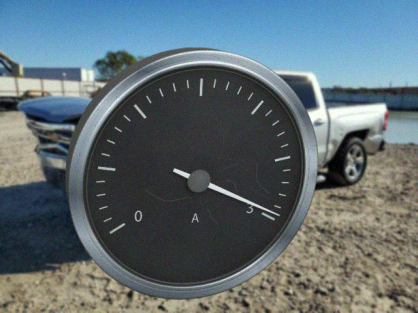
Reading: 2.95; A
